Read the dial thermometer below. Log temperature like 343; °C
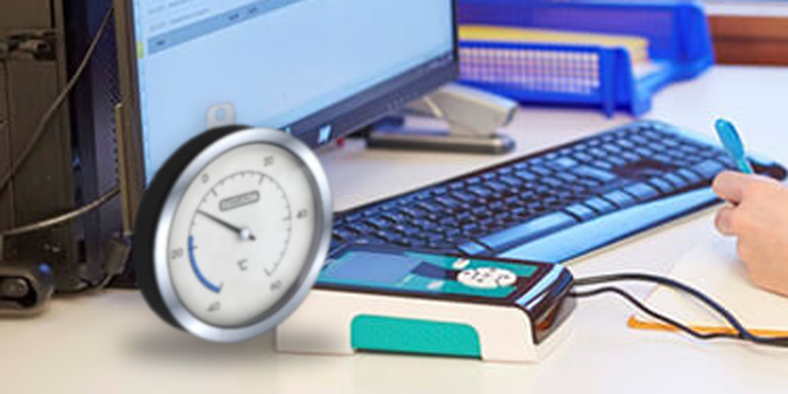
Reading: -8; °C
